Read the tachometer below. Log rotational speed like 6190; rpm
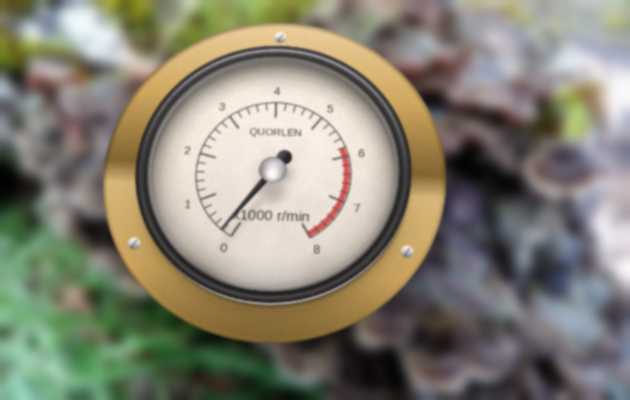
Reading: 200; rpm
